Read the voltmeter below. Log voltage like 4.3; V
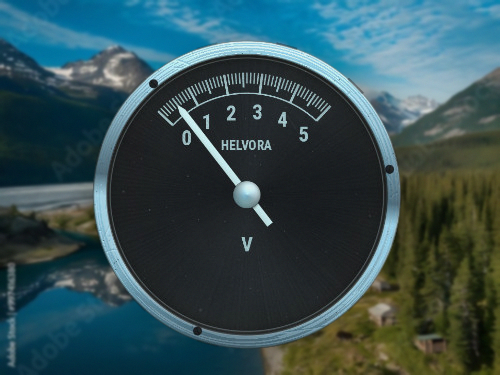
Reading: 0.5; V
